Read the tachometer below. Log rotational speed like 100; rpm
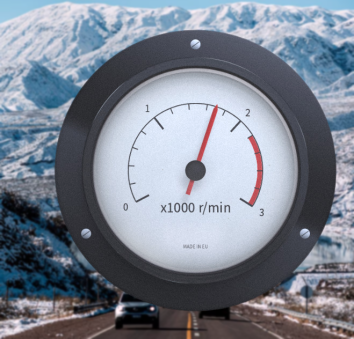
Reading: 1700; rpm
